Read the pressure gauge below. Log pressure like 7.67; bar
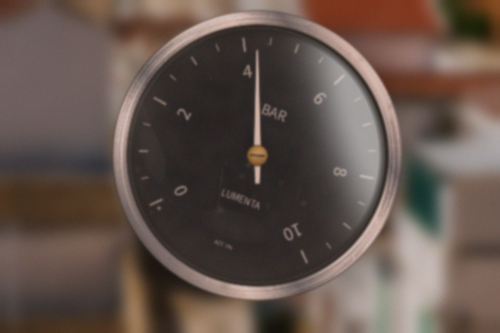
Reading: 4.25; bar
